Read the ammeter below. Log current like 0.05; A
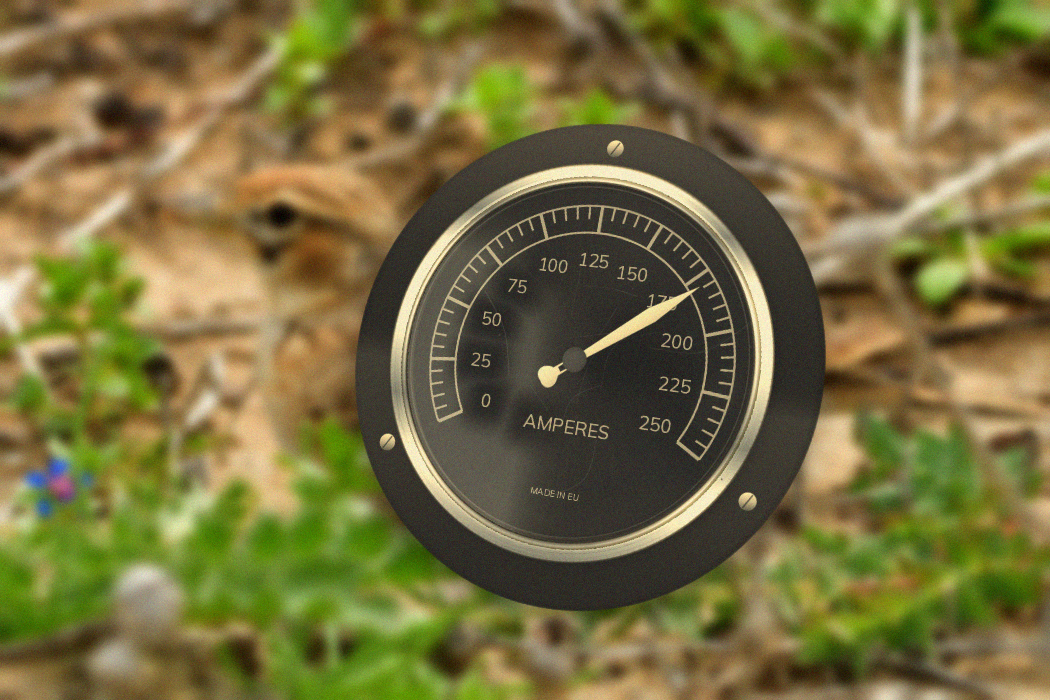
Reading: 180; A
